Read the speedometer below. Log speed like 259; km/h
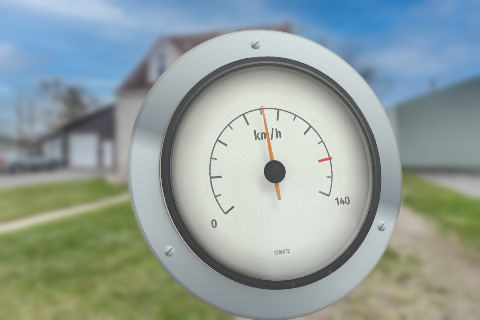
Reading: 70; km/h
